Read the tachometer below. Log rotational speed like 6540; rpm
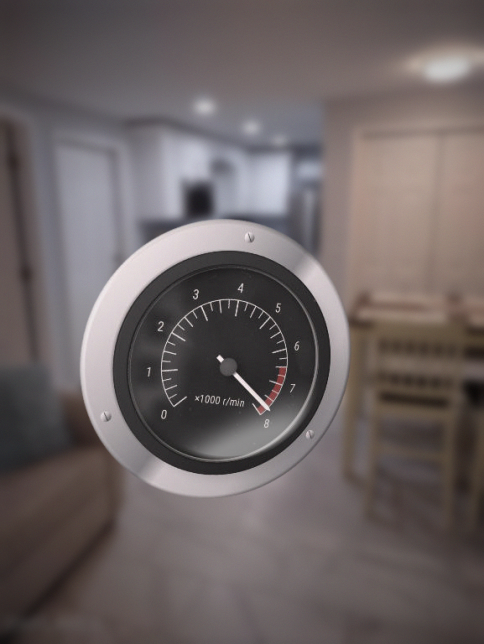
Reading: 7750; rpm
